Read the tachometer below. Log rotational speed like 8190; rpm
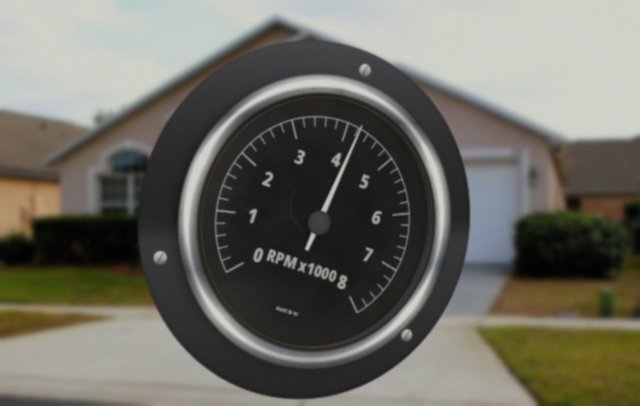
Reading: 4200; rpm
